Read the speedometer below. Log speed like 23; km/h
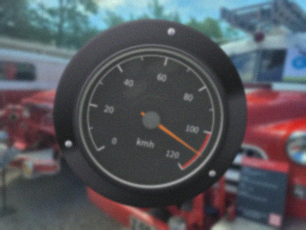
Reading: 110; km/h
